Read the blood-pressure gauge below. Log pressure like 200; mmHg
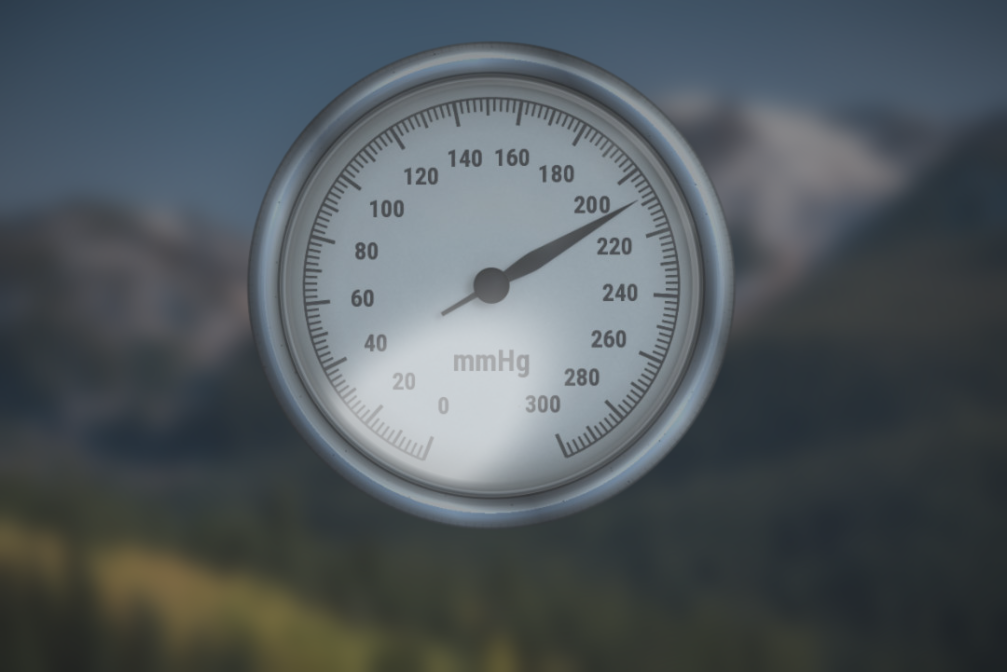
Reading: 208; mmHg
